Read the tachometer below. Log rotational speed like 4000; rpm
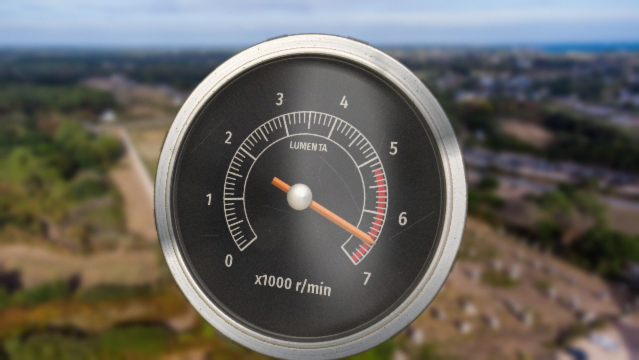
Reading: 6500; rpm
